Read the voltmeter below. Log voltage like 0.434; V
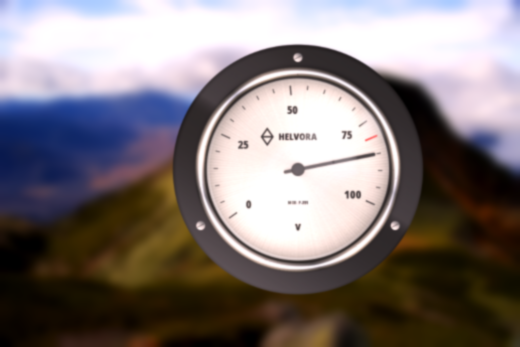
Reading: 85; V
